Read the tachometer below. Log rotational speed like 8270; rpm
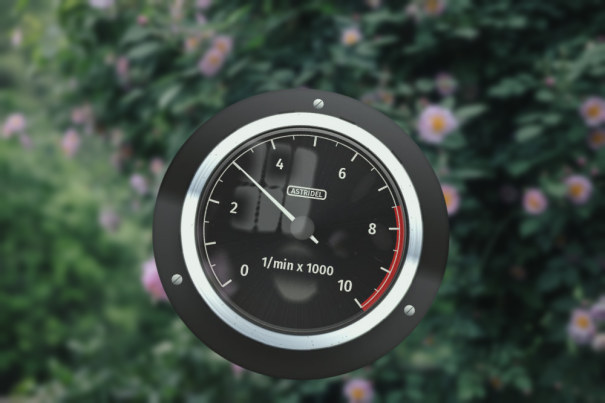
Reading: 3000; rpm
